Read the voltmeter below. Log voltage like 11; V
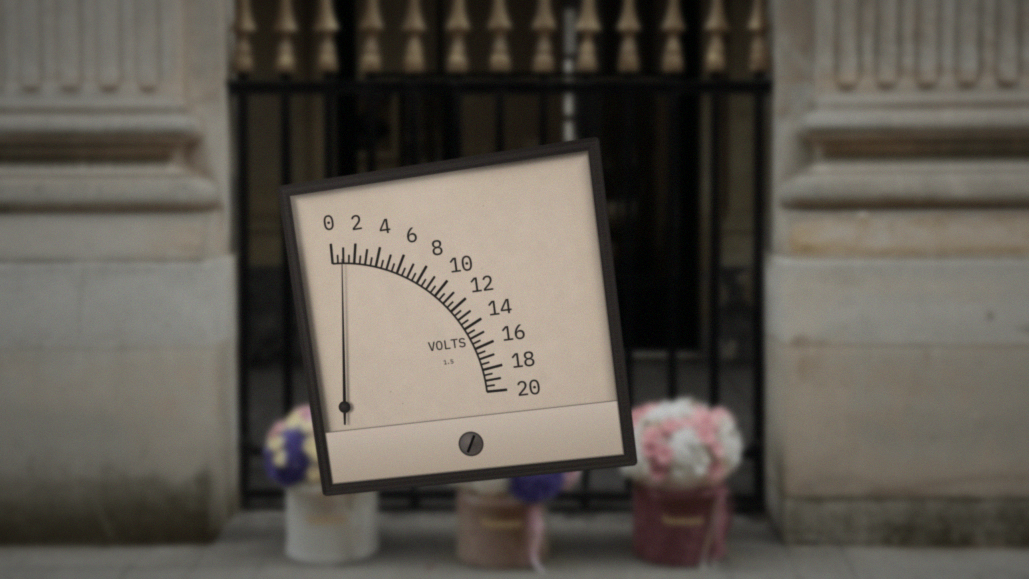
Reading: 1; V
